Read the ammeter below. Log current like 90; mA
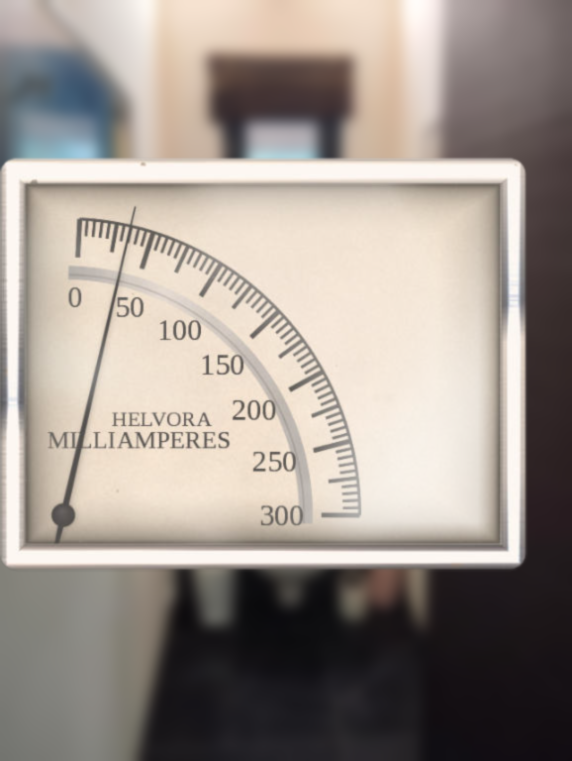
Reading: 35; mA
